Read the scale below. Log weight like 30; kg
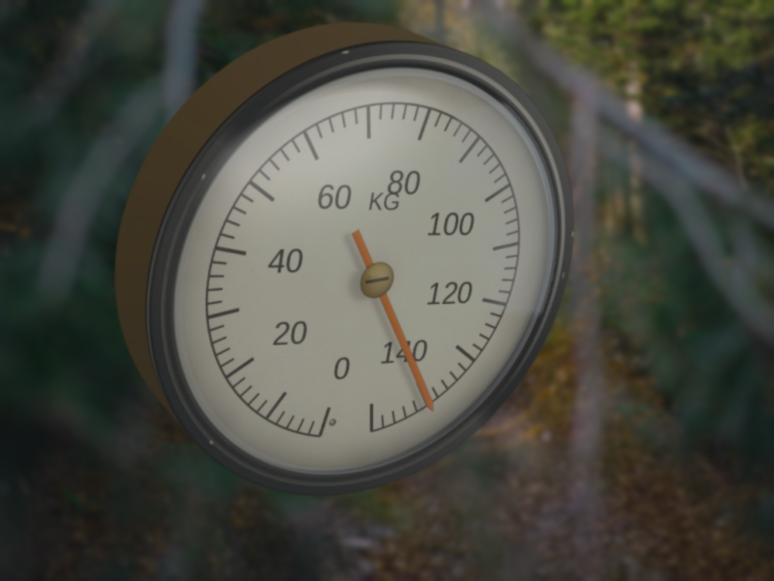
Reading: 140; kg
